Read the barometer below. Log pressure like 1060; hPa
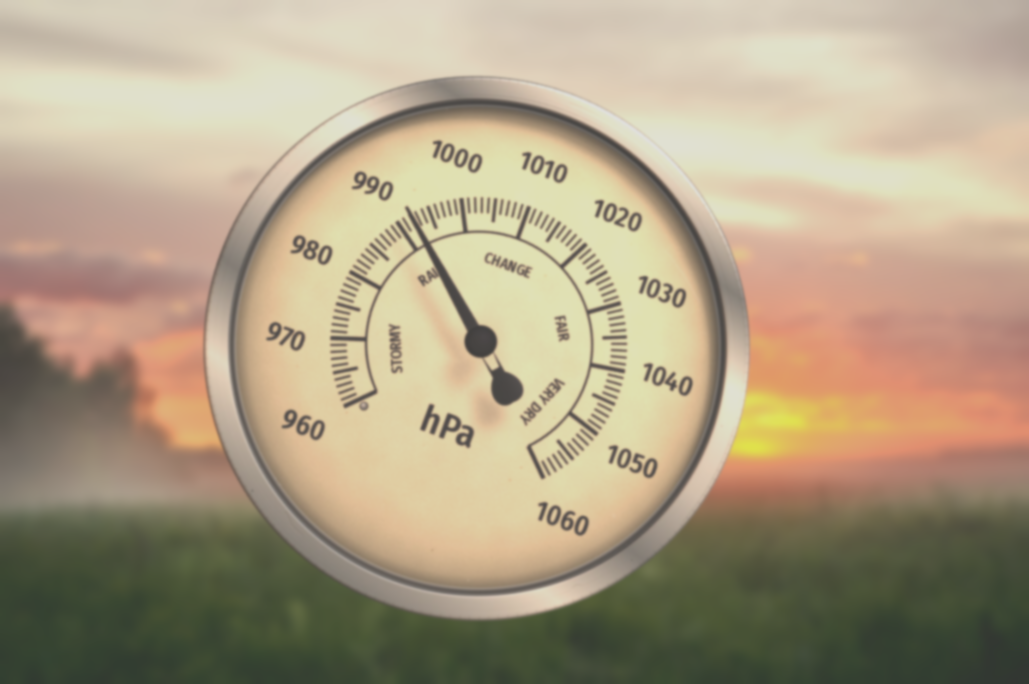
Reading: 992; hPa
